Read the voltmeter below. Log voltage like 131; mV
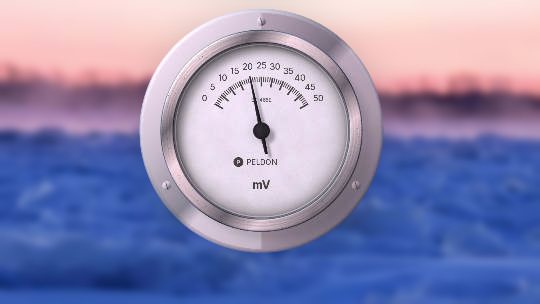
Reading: 20; mV
